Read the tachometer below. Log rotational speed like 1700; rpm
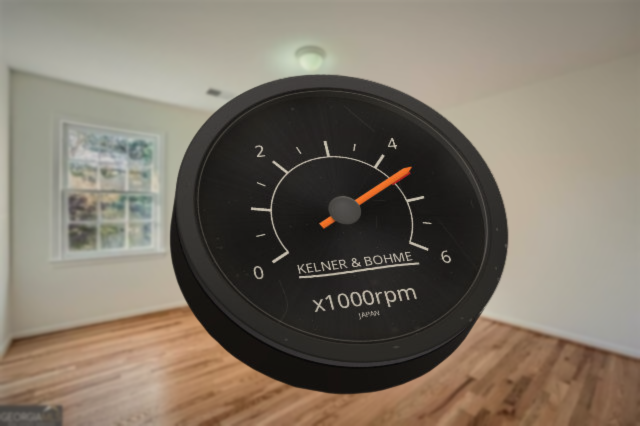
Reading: 4500; rpm
